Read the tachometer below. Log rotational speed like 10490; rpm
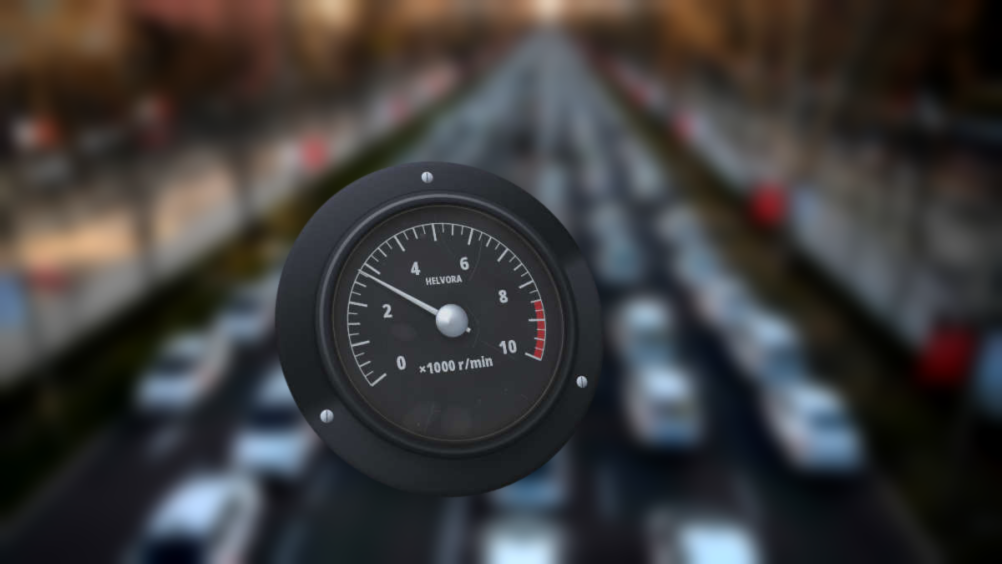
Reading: 2750; rpm
